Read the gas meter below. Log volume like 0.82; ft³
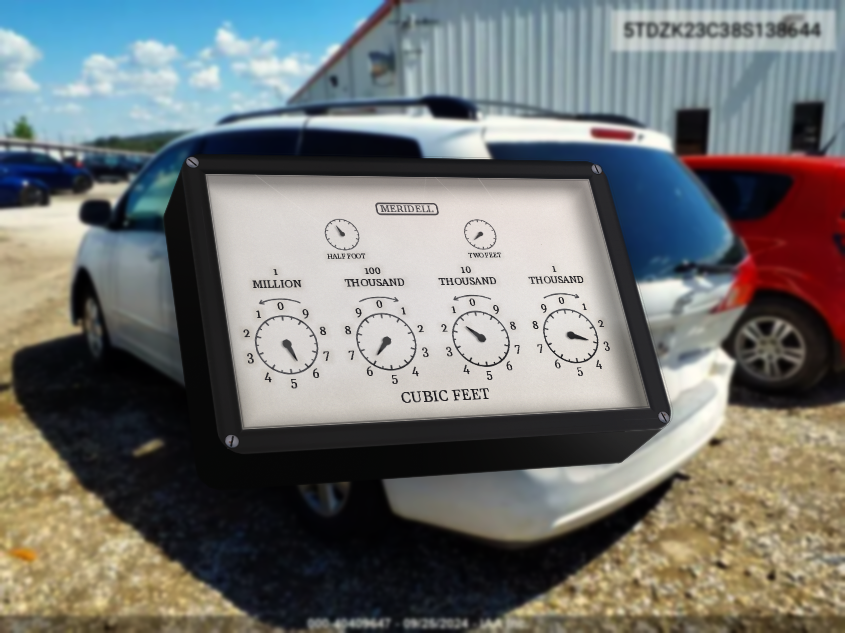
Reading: 561300; ft³
